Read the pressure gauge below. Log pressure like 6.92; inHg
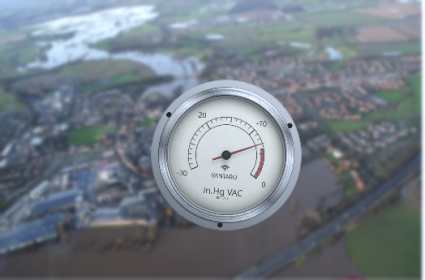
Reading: -7; inHg
